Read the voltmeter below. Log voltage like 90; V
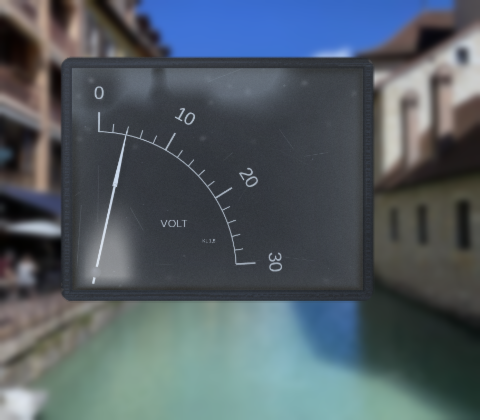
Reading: 4; V
